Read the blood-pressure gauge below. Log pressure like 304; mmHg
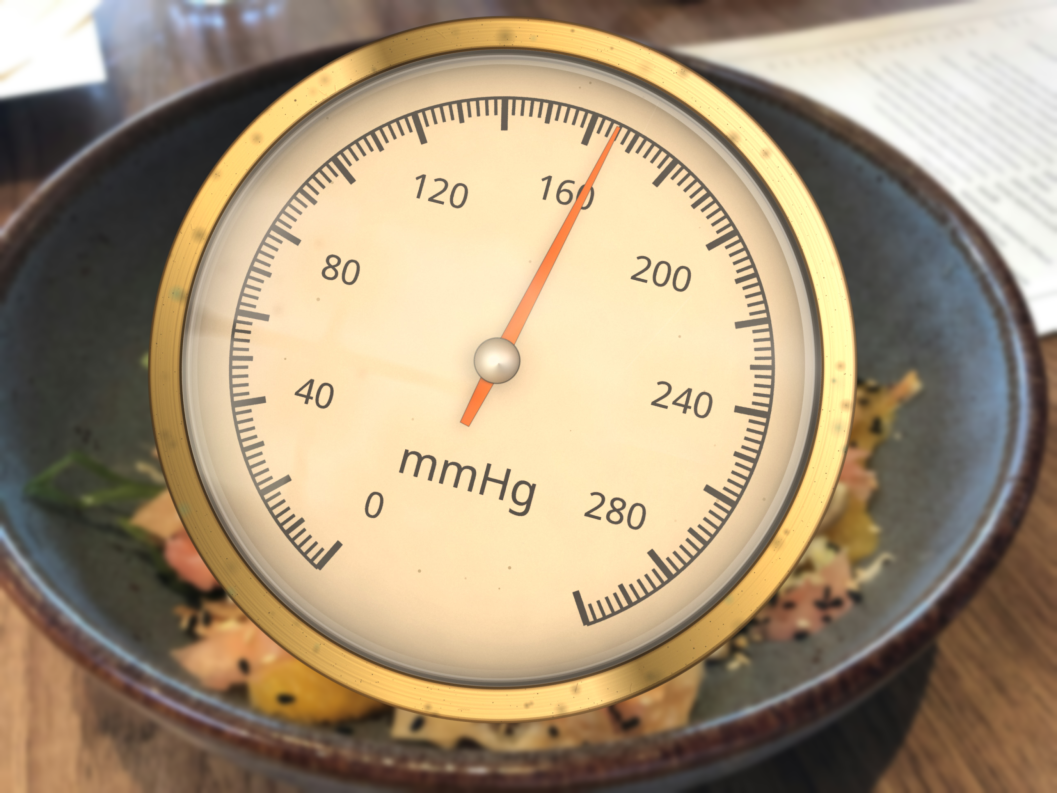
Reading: 166; mmHg
